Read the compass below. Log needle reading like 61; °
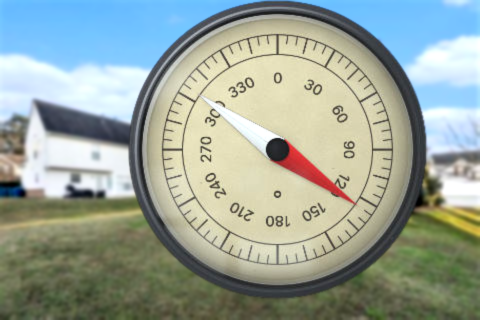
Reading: 125; °
